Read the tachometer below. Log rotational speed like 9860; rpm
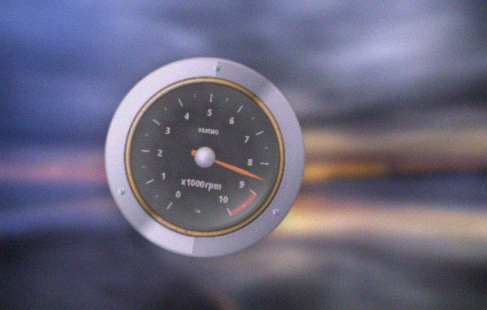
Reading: 8500; rpm
